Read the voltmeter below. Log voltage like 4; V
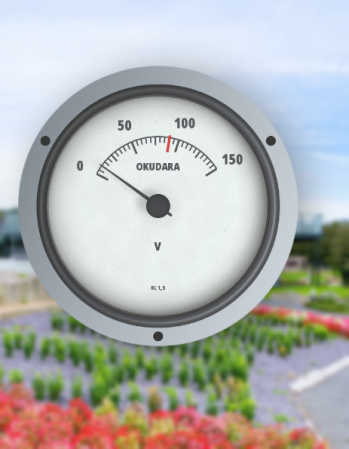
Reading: 10; V
